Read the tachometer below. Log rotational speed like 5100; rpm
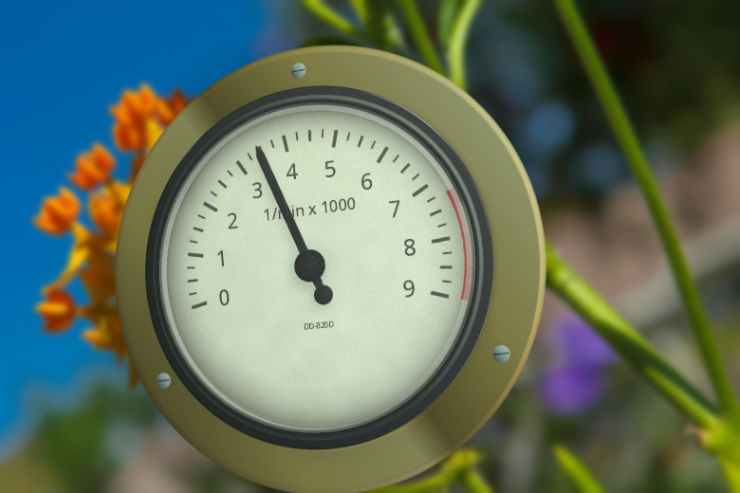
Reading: 3500; rpm
